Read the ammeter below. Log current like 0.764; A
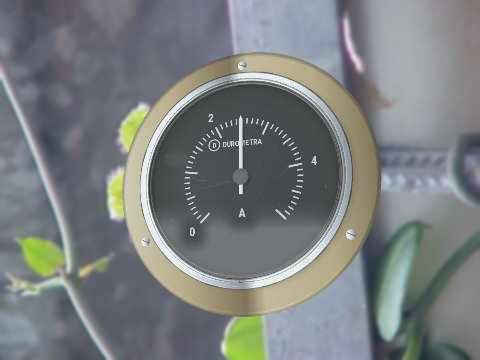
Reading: 2.5; A
